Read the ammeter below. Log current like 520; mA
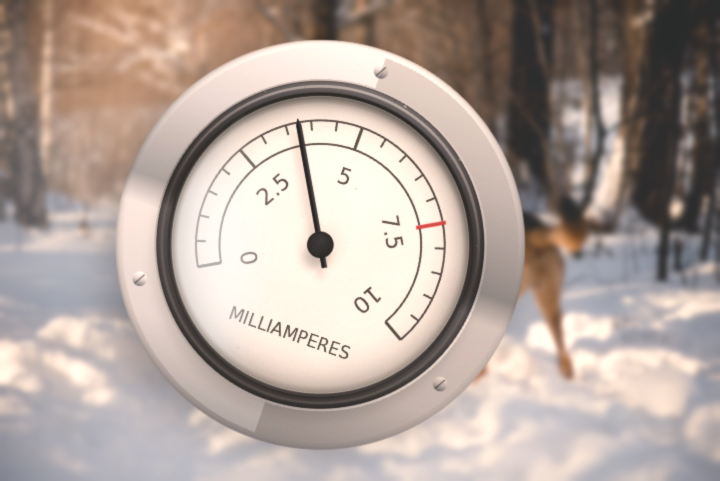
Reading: 3.75; mA
